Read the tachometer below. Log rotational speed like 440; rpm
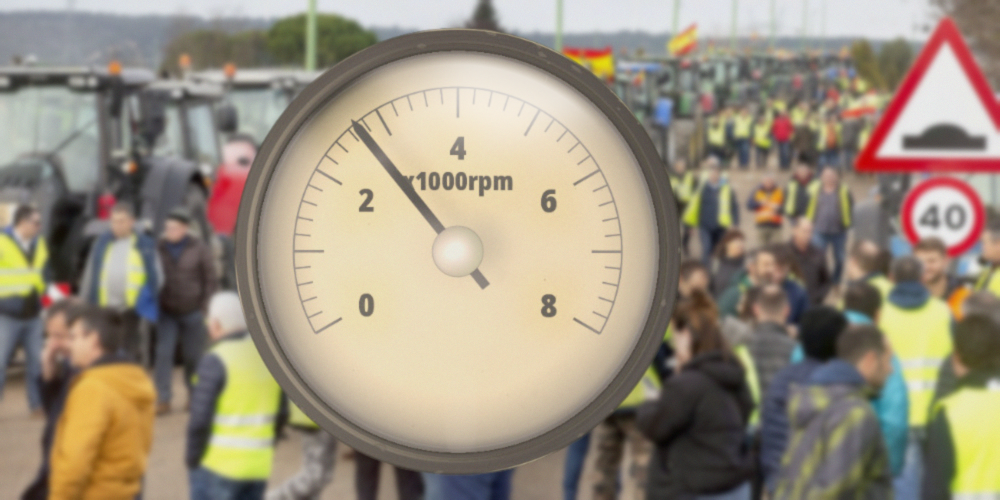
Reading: 2700; rpm
